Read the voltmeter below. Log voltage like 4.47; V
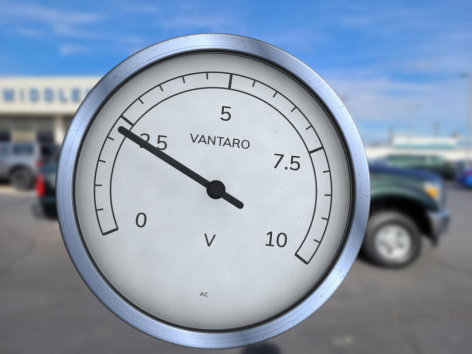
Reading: 2.25; V
